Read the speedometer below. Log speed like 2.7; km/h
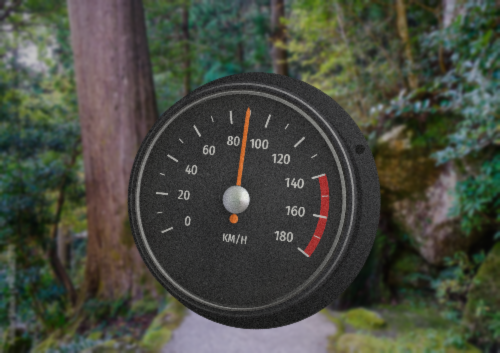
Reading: 90; km/h
